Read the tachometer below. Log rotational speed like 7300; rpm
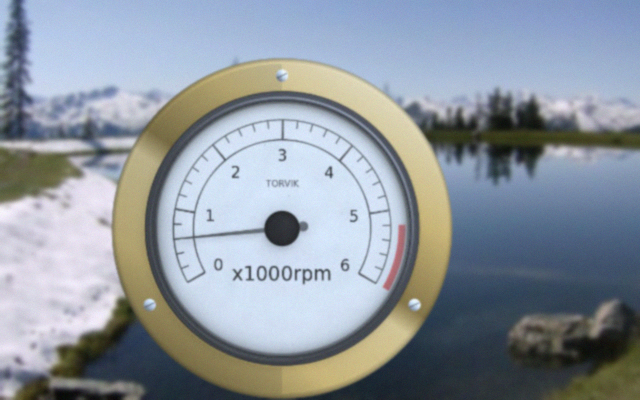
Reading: 600; rpm
